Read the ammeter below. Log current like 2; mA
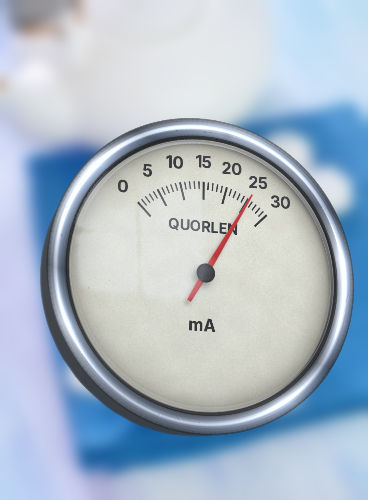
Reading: 25; mA
